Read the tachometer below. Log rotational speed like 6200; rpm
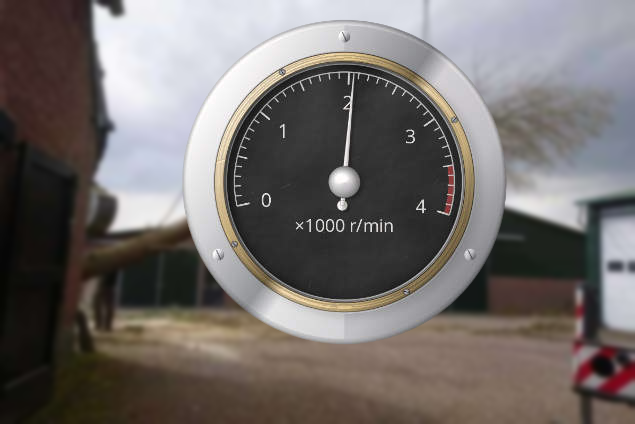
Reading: 2050; rpm
